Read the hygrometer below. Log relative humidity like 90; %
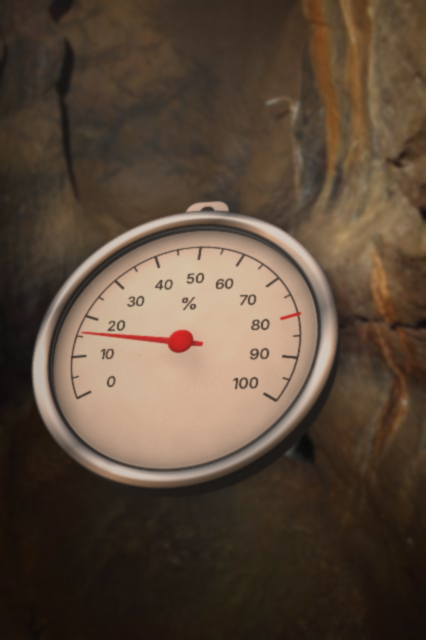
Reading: 15; %
